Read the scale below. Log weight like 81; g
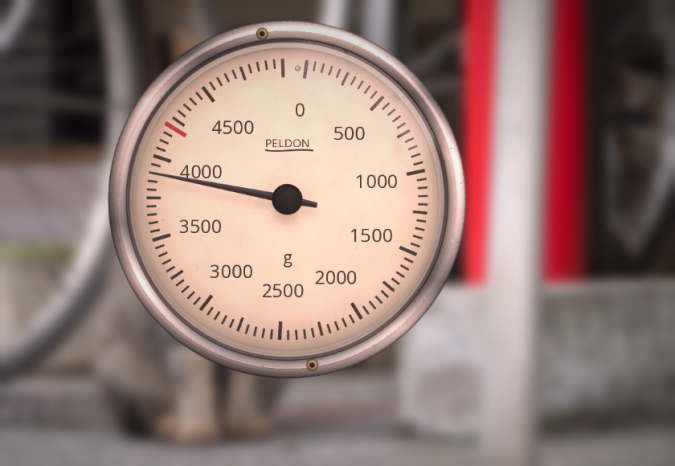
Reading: 3900; g
